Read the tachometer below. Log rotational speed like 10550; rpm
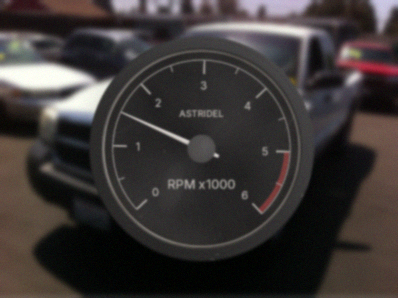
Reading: 1500; rpm
